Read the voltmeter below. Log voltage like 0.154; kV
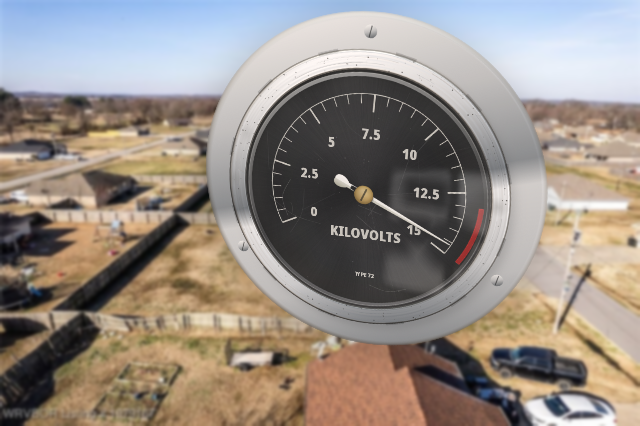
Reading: 14.5; kV
